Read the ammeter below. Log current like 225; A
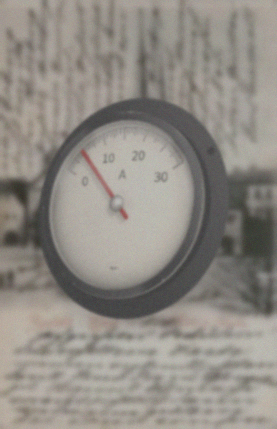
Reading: 5; A
